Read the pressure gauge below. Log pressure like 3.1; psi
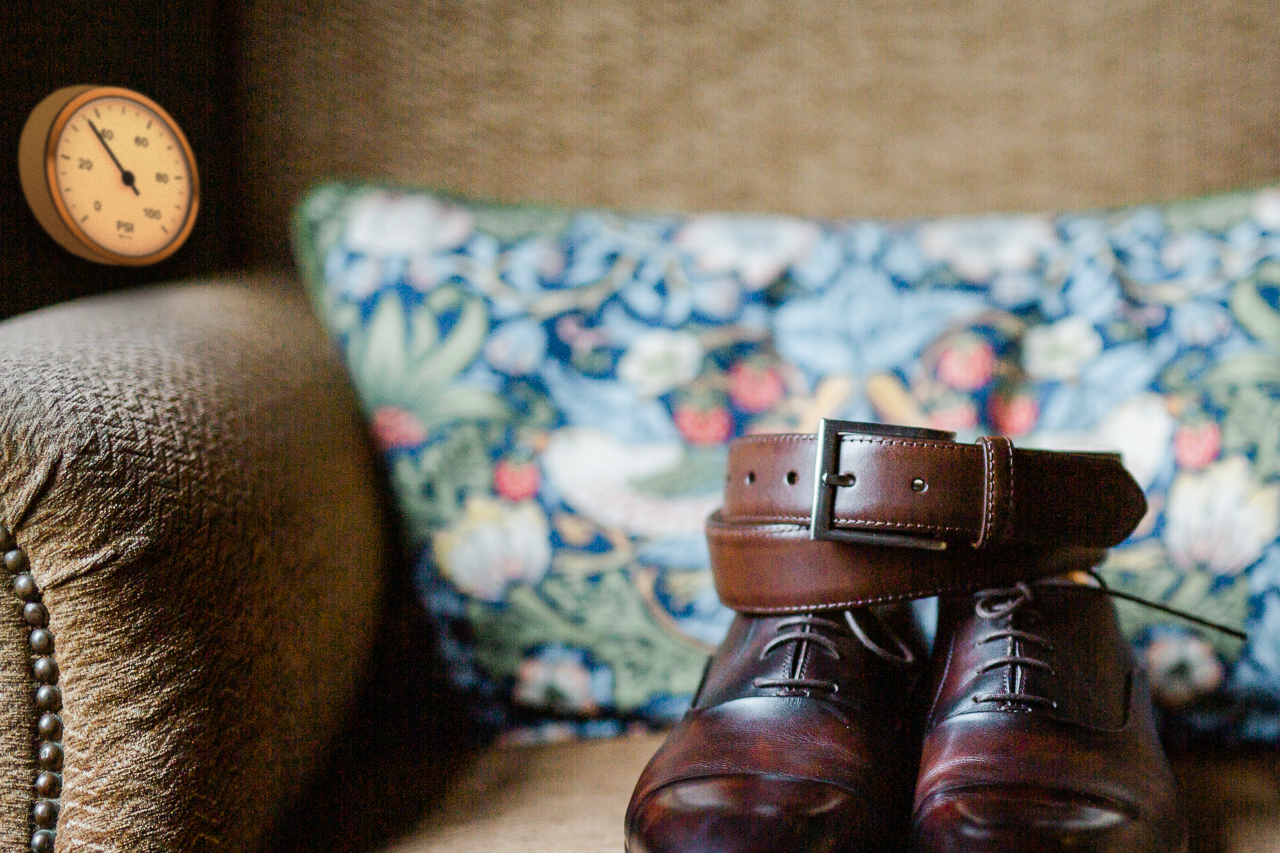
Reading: 35; psi
